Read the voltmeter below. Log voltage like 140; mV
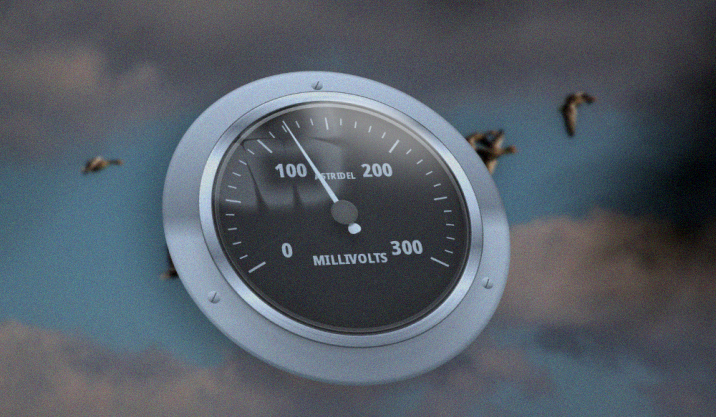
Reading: 120; mV
